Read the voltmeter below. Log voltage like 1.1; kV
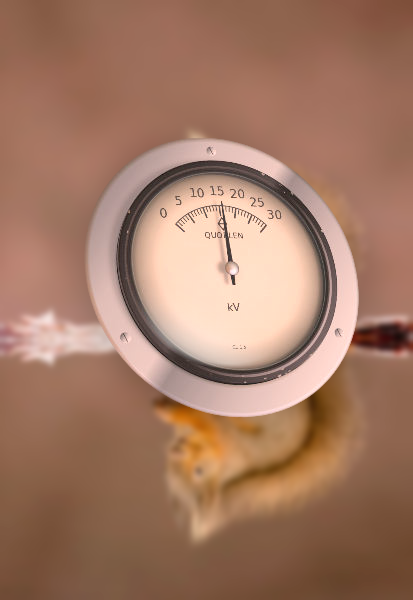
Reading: 15; kV
